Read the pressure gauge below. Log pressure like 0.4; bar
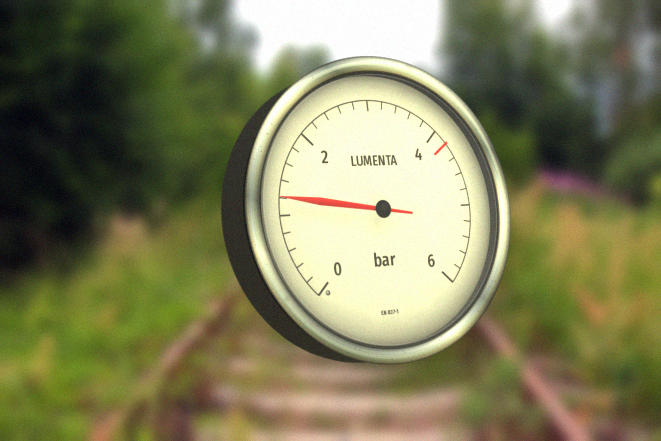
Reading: 1.2; bar
